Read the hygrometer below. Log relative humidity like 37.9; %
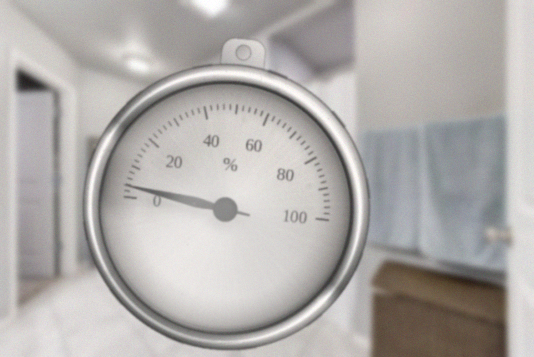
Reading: 4; %
